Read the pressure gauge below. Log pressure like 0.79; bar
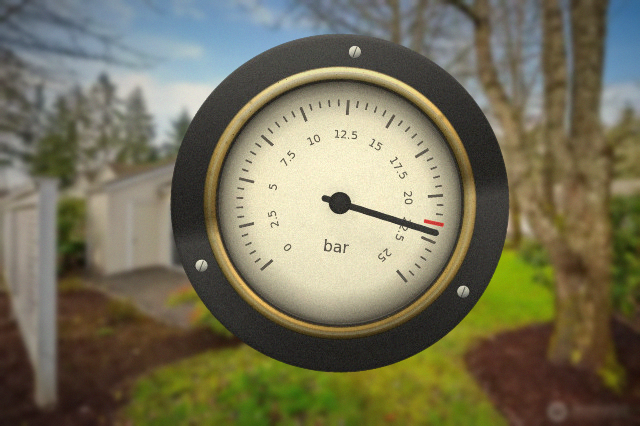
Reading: 22; bar
